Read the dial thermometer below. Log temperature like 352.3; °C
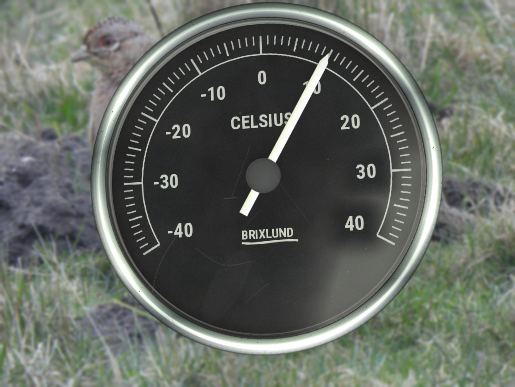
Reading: 10; °C
